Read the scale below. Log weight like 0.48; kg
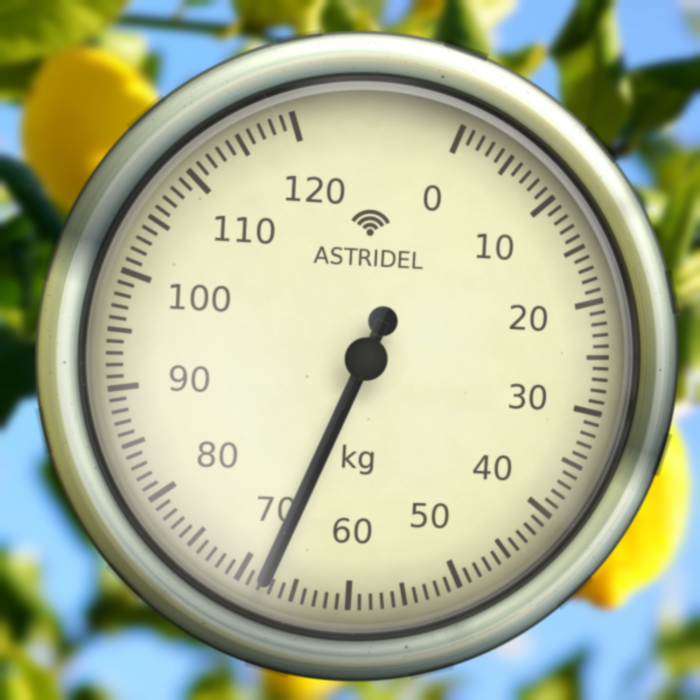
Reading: 68; kg
